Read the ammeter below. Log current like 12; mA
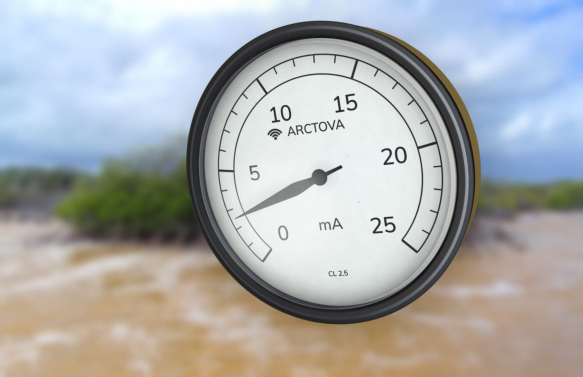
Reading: 2.5; mA
